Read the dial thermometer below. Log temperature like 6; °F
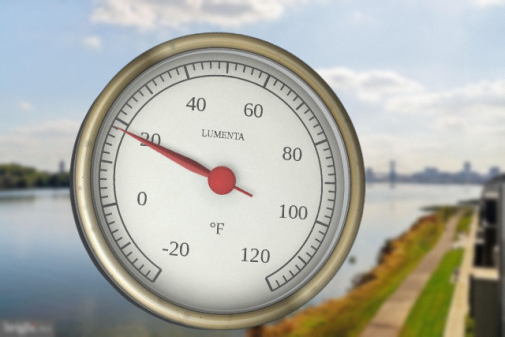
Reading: 18; °F
